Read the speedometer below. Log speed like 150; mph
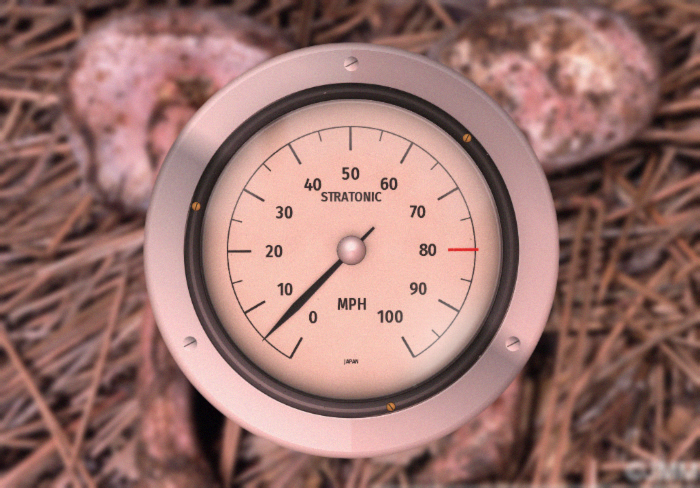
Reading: 5; mph
